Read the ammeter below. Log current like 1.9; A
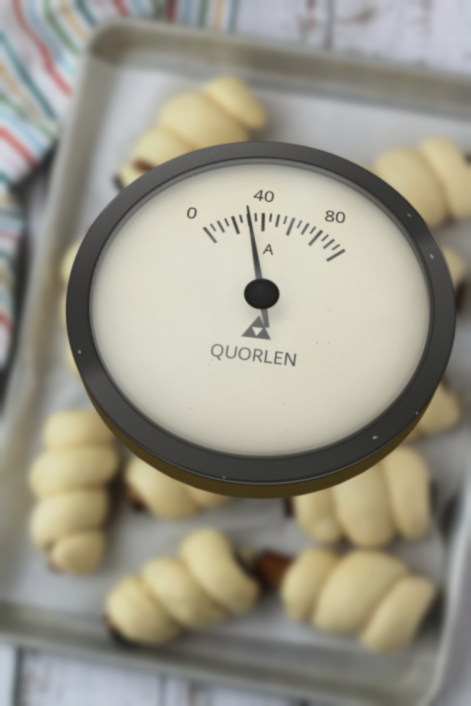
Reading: 30; A
